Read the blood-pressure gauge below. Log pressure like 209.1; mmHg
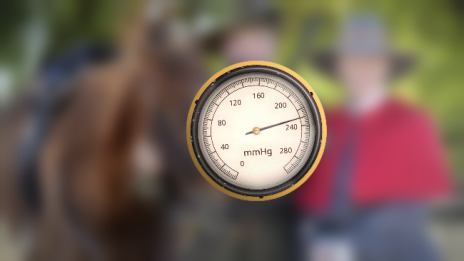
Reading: 230; mmHg
